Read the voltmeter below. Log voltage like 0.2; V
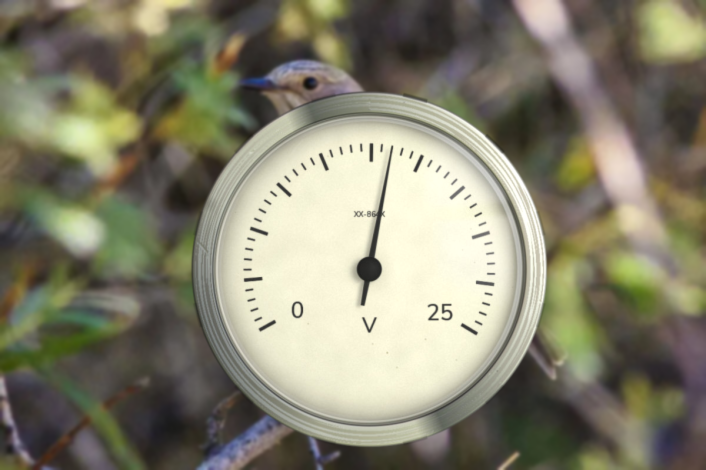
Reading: 13.5; V
